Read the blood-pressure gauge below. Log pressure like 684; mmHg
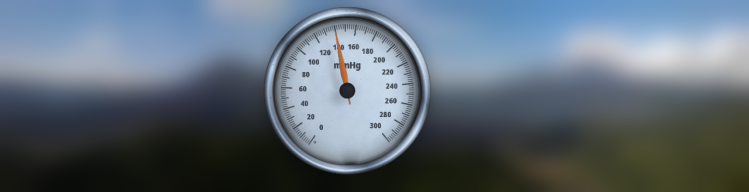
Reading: 140; mmHg
